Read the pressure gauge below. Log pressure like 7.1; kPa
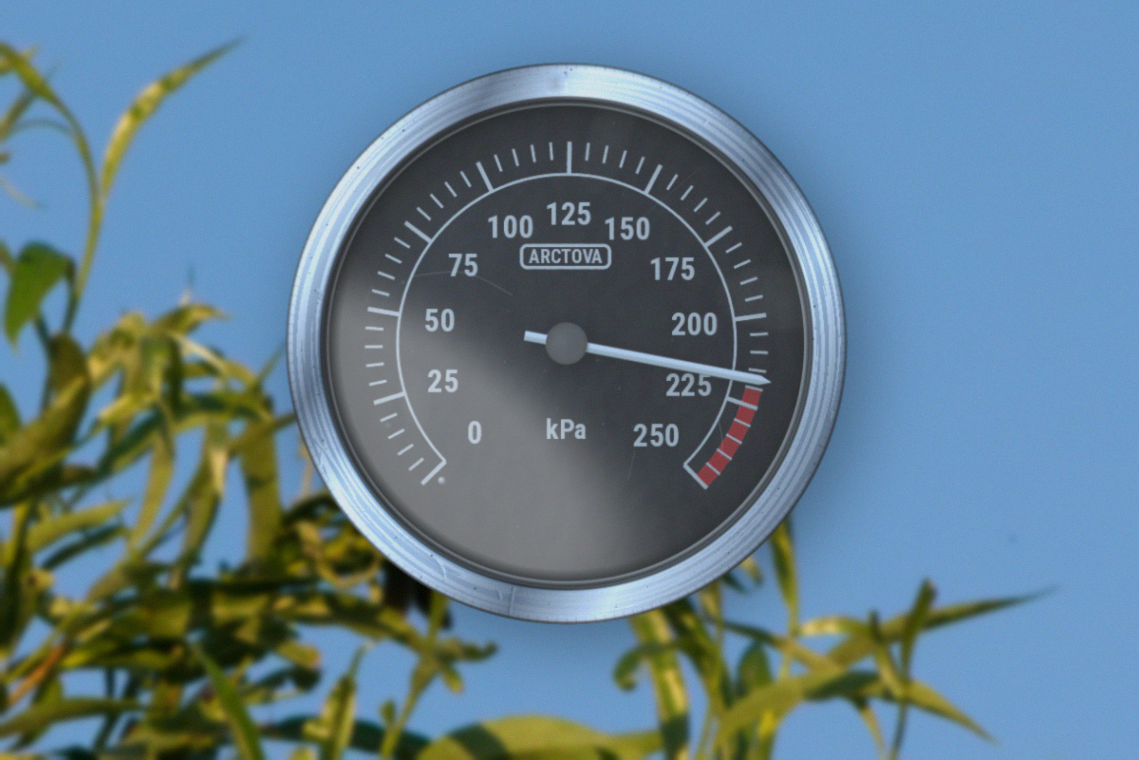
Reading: 217.5; kPa
